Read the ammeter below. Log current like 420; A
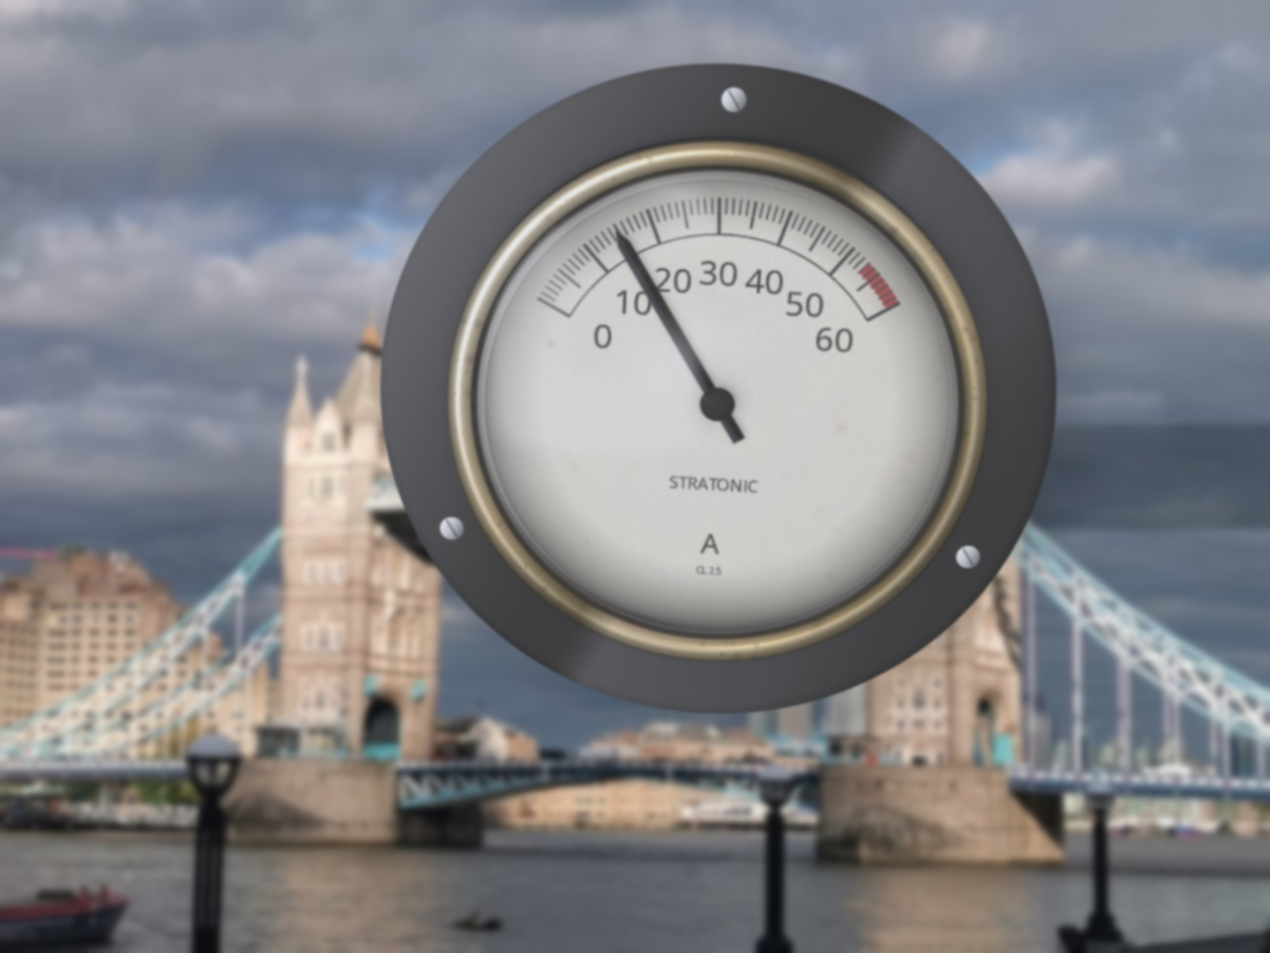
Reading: 15; A
